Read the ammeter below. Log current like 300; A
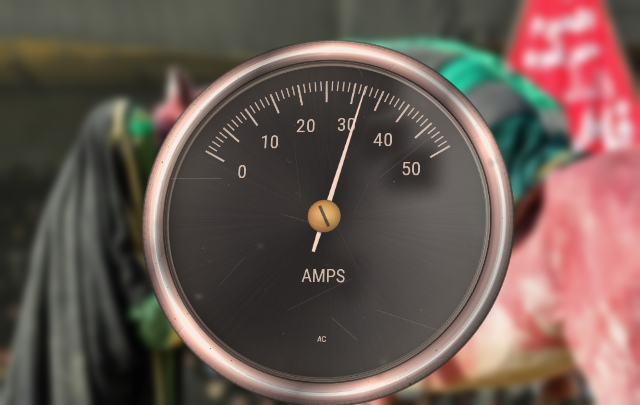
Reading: 32; A
